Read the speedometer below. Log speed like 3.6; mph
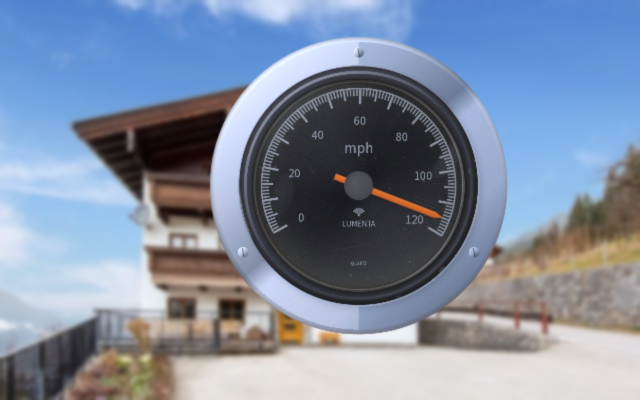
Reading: 115; mph
